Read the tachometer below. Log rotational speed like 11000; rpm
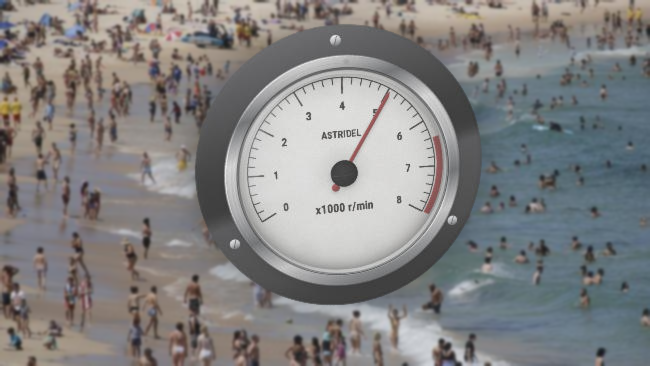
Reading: 5000; rpm
